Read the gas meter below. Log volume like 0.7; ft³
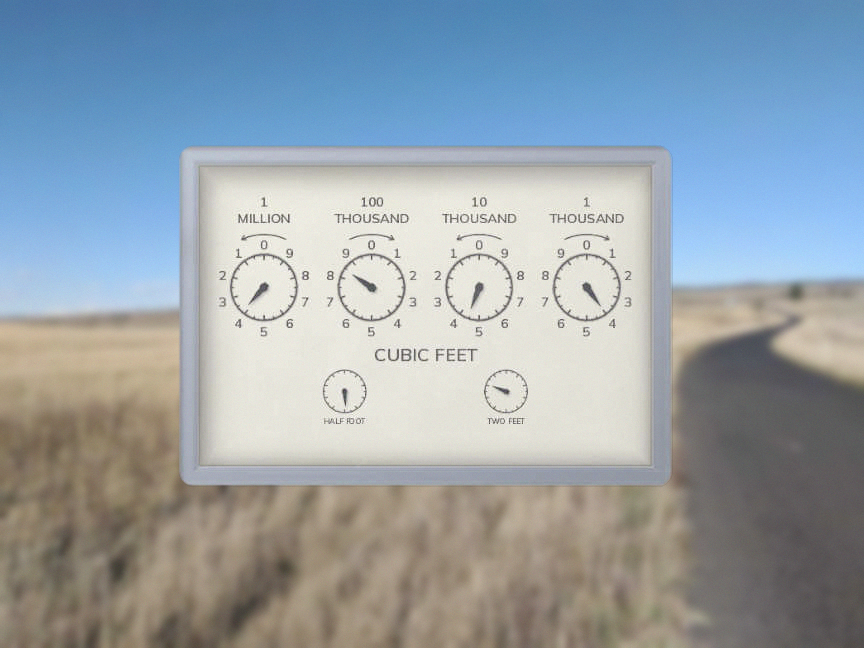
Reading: 384400; ft³
